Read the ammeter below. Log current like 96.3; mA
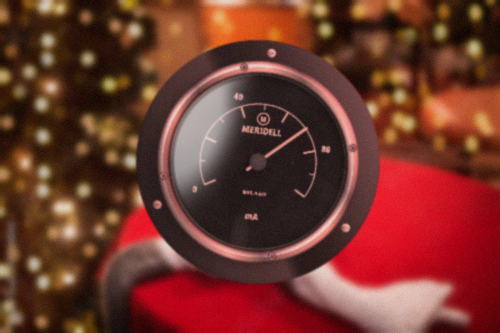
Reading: 70; mA
